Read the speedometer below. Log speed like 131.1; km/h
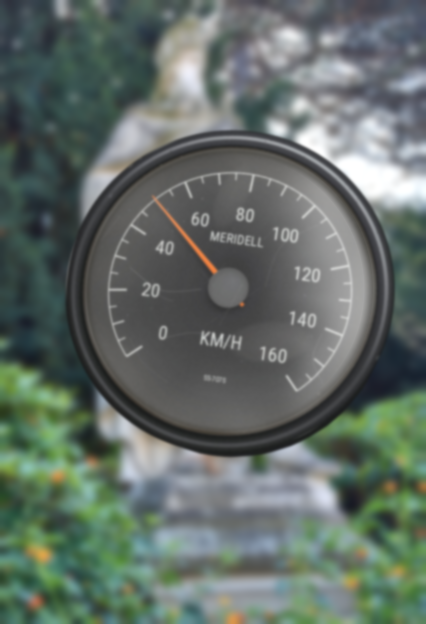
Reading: 50; km/h
